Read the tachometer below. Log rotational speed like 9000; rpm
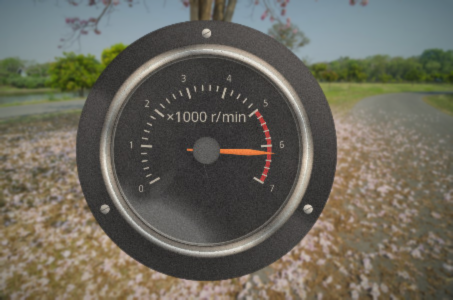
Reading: 6200; rpm
